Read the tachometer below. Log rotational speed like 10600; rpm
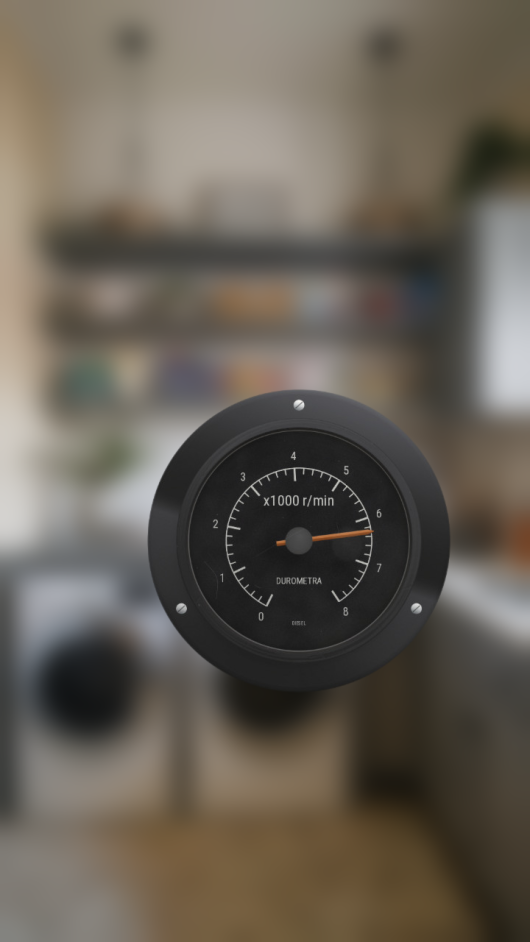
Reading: 6300; rpm
